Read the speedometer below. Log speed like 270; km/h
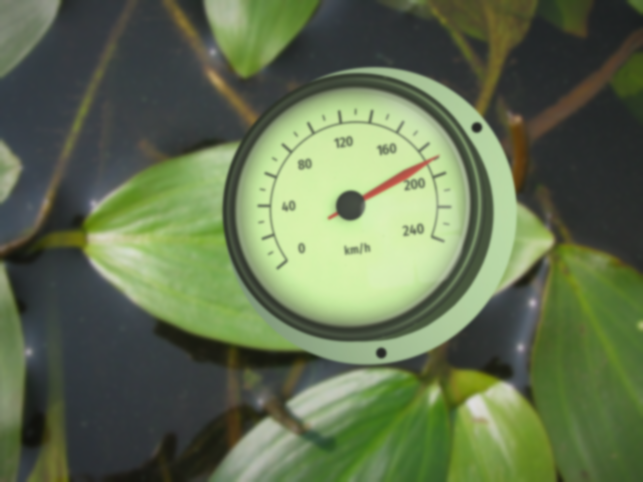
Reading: 190; km/h
